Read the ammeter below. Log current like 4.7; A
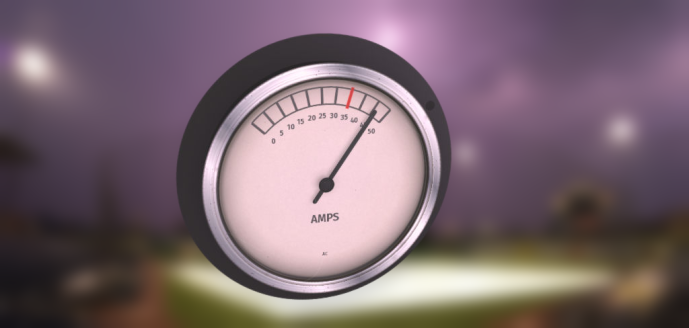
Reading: 45; A
